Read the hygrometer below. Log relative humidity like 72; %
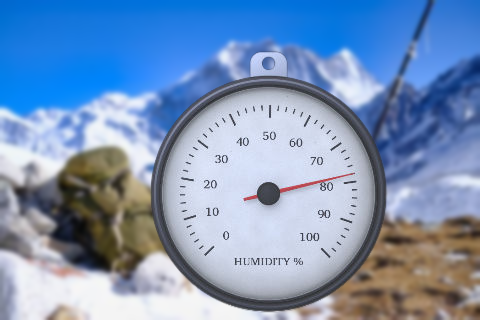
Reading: 78; %
